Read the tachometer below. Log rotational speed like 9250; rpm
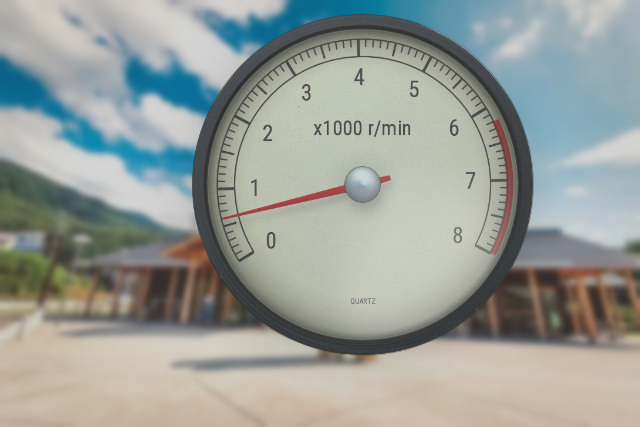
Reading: 600; rpm
